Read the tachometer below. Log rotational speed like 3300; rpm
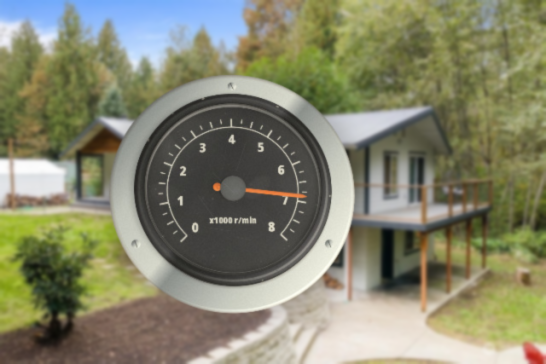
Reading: 6875; rpm
